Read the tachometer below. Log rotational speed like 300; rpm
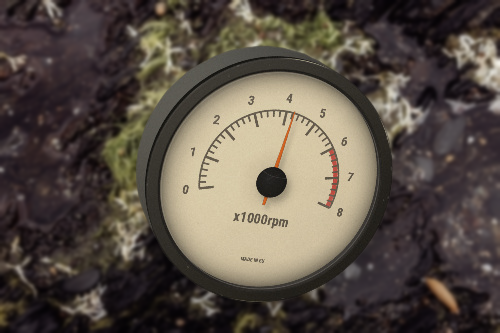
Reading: 4200; rpm
